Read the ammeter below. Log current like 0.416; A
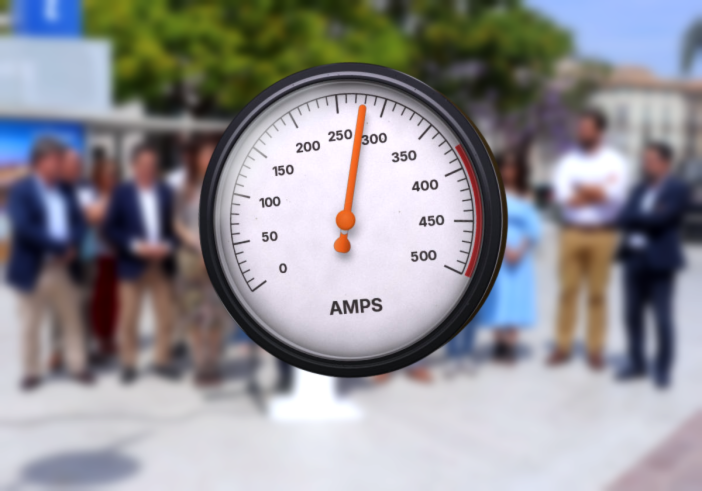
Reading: 280; A
